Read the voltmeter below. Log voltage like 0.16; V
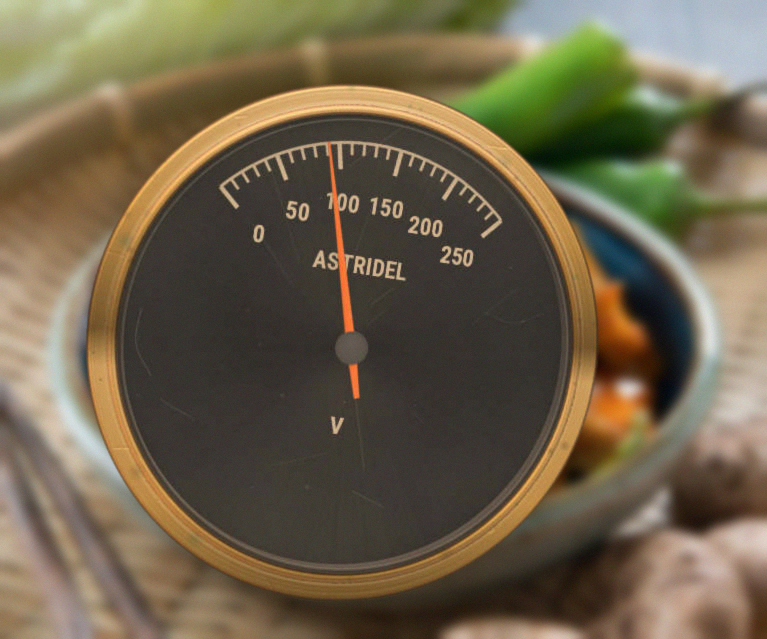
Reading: 90; V
